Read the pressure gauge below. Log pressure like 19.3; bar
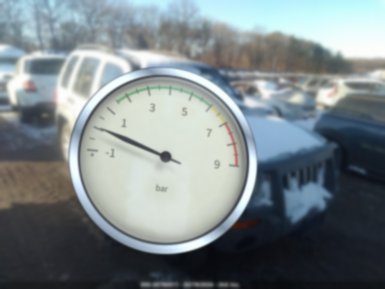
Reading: 0; bar
